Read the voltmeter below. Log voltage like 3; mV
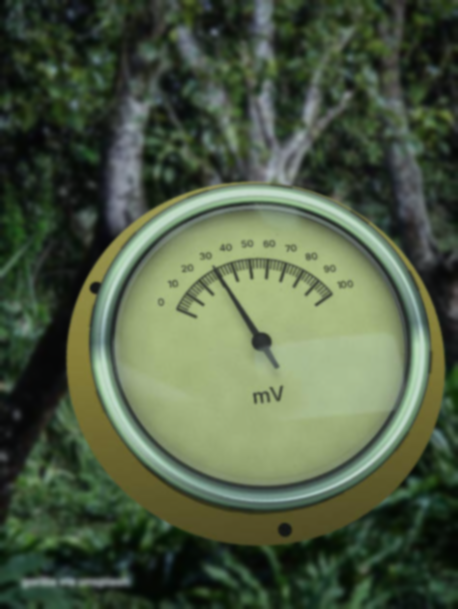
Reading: 30; mV
